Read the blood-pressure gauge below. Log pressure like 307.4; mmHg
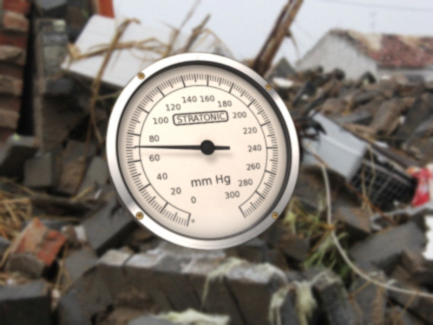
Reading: 70; mmHg
